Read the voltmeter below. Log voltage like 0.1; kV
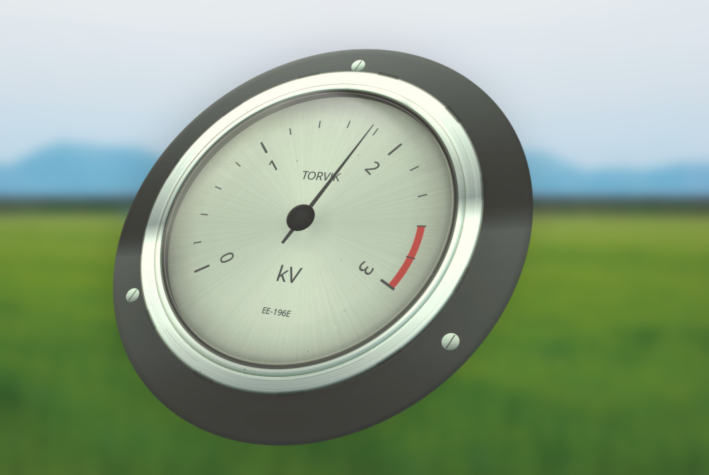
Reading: 1.8; kV
